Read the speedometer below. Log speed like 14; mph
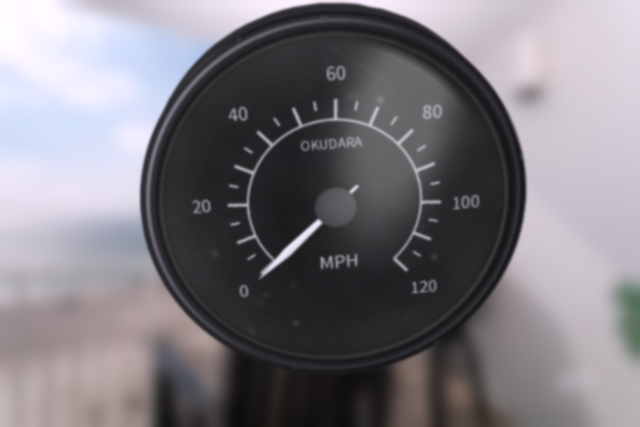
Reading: 0; mph
